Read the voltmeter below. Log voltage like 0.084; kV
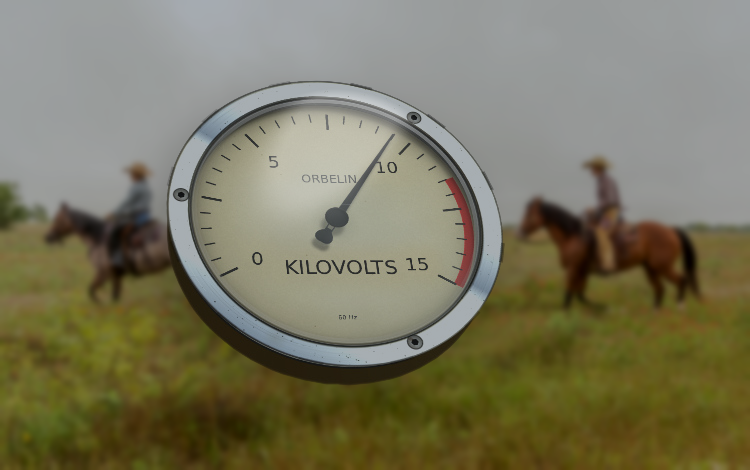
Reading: 9.5; kV
